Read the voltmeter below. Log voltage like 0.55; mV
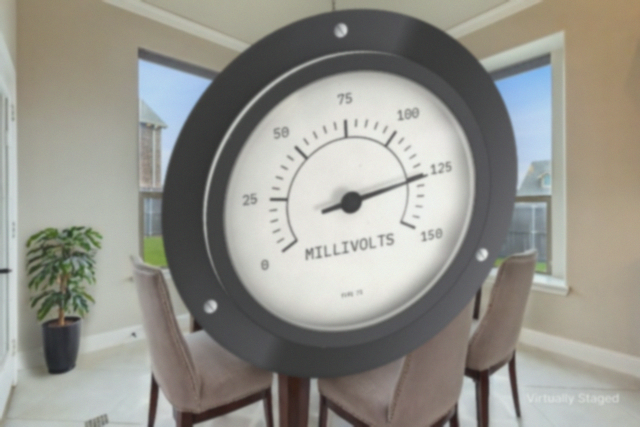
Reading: 125; mV
